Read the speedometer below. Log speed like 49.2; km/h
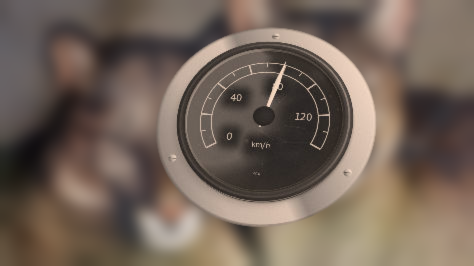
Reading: 80; km/h
